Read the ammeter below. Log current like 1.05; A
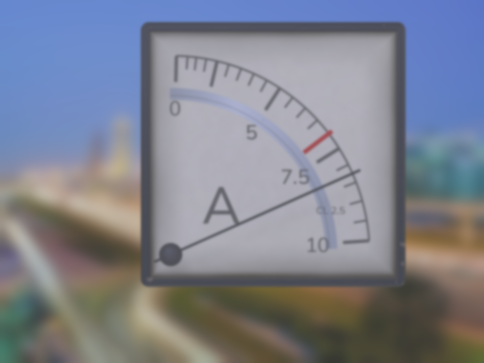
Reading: 8.25; A
